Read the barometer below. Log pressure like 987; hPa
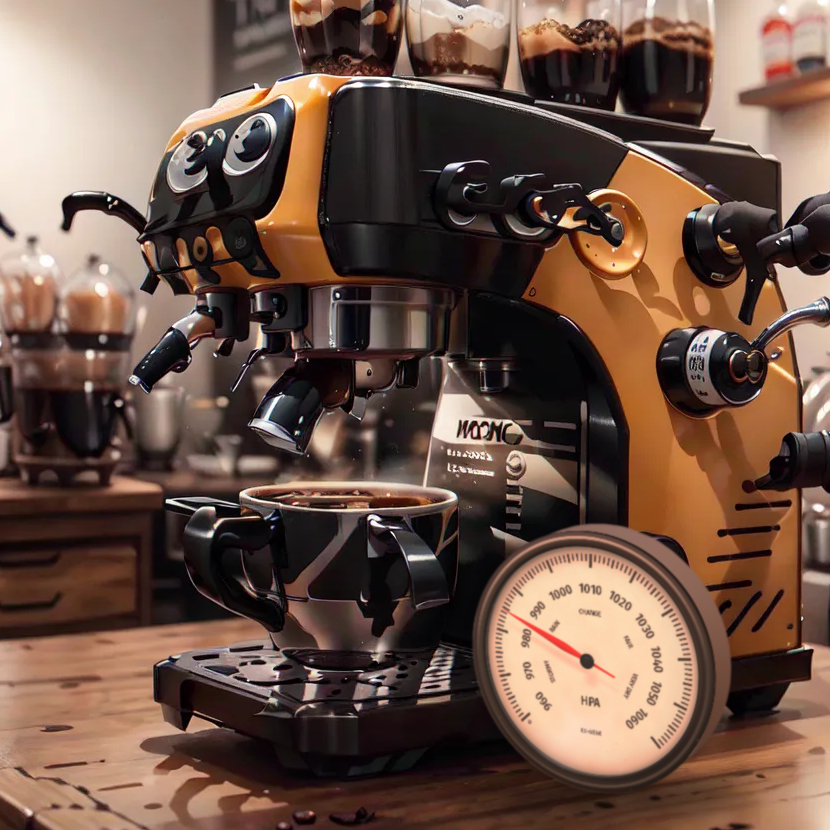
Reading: 985; hPa
